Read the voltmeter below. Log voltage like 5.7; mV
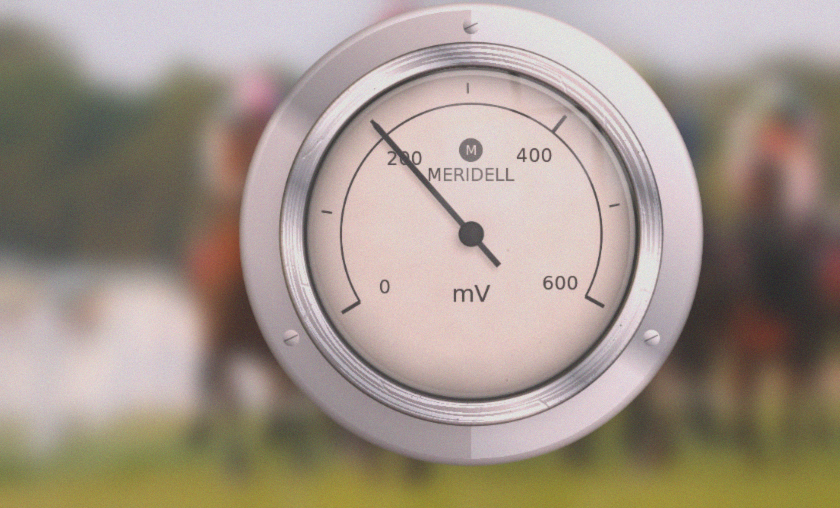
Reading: 200; mV
